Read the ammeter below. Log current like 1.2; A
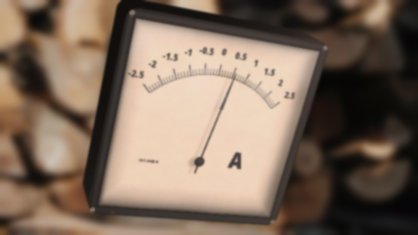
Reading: 0.5; A
